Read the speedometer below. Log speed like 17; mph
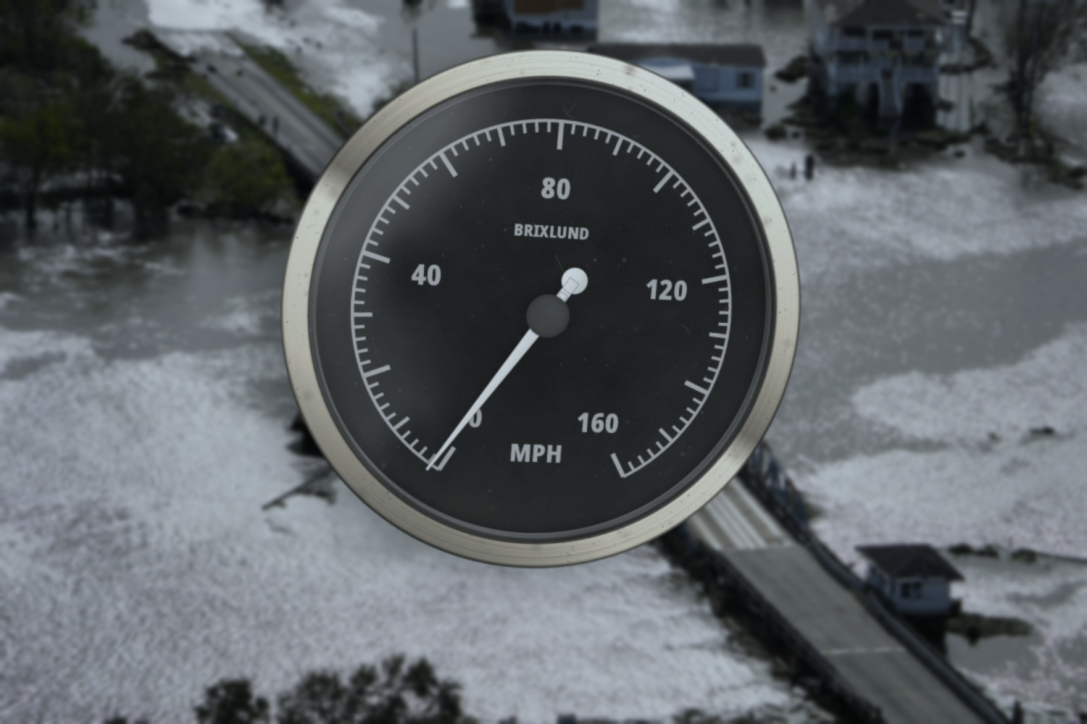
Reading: 2; mph
